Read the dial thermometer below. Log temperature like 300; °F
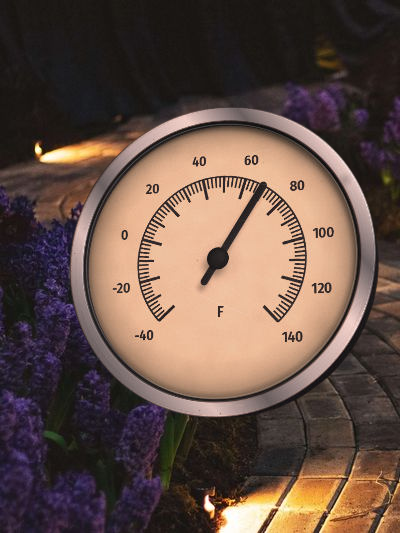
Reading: 70; °F
